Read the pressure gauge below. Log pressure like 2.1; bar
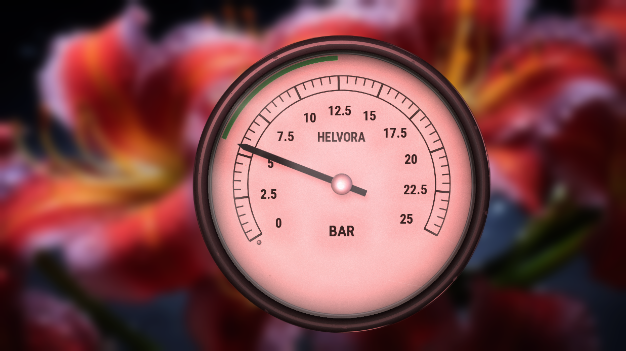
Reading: 5.5; bar
